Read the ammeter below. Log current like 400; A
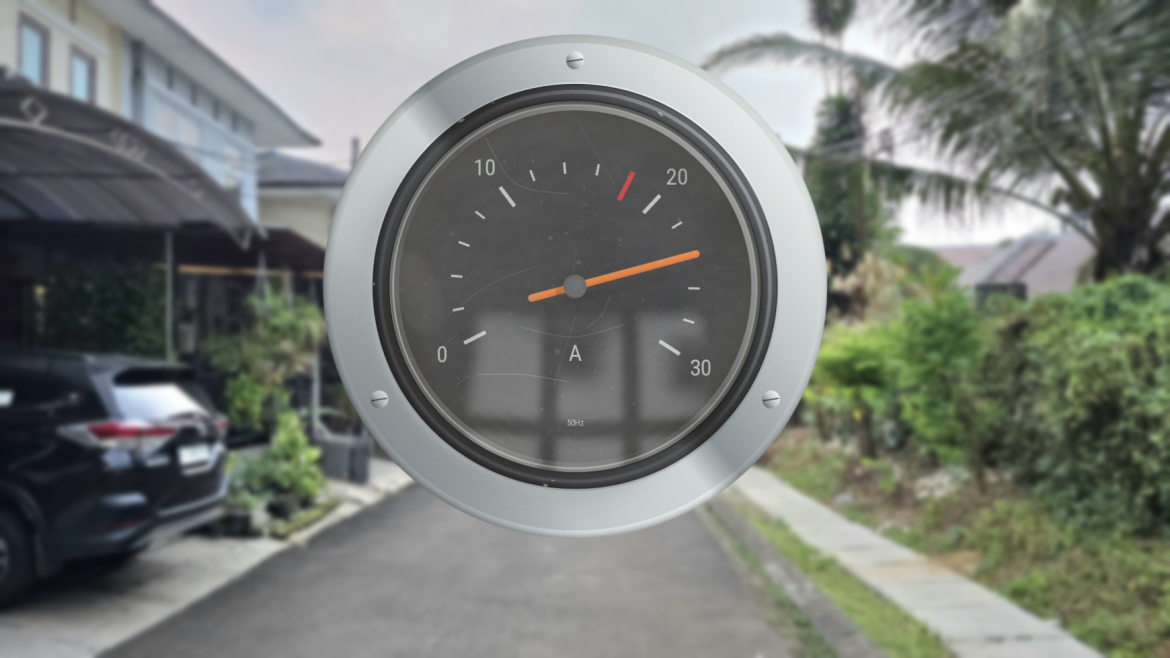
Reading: 24; A
